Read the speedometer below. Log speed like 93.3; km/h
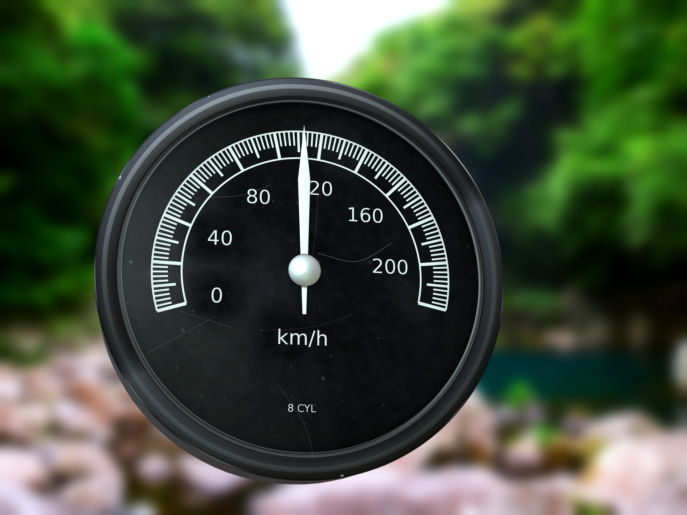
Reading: 112; km/h
